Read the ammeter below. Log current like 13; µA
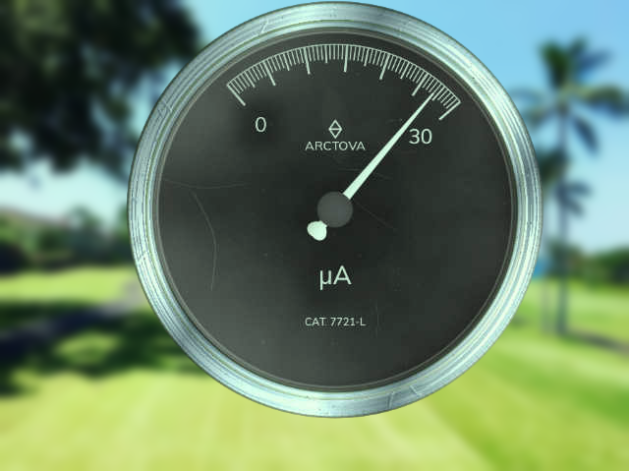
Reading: 27; µA
